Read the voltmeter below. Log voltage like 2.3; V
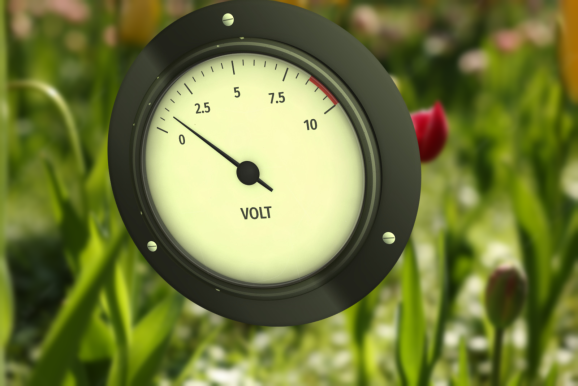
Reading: 1; V
